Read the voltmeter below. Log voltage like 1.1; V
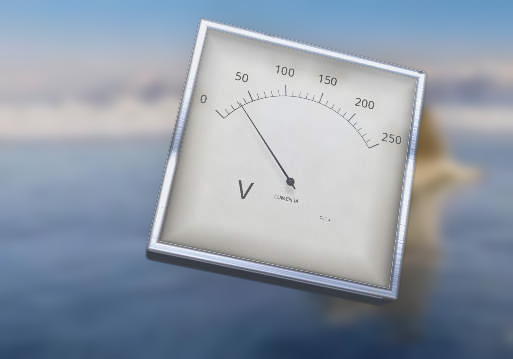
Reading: 30; V
